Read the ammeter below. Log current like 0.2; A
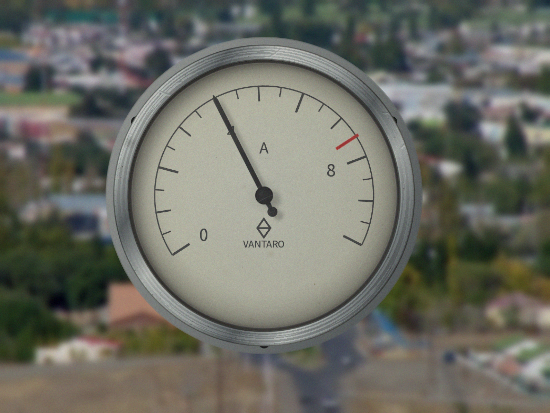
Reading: 4; A
